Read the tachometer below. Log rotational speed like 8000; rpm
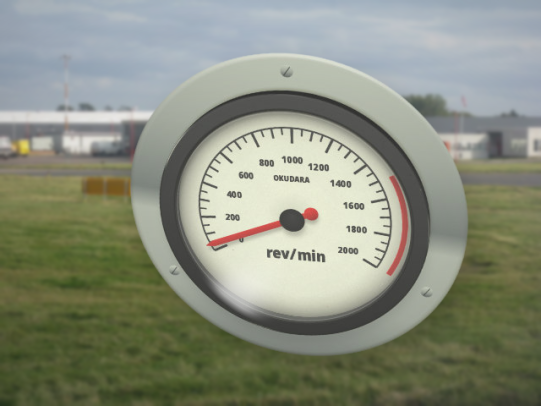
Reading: 50; rpm
